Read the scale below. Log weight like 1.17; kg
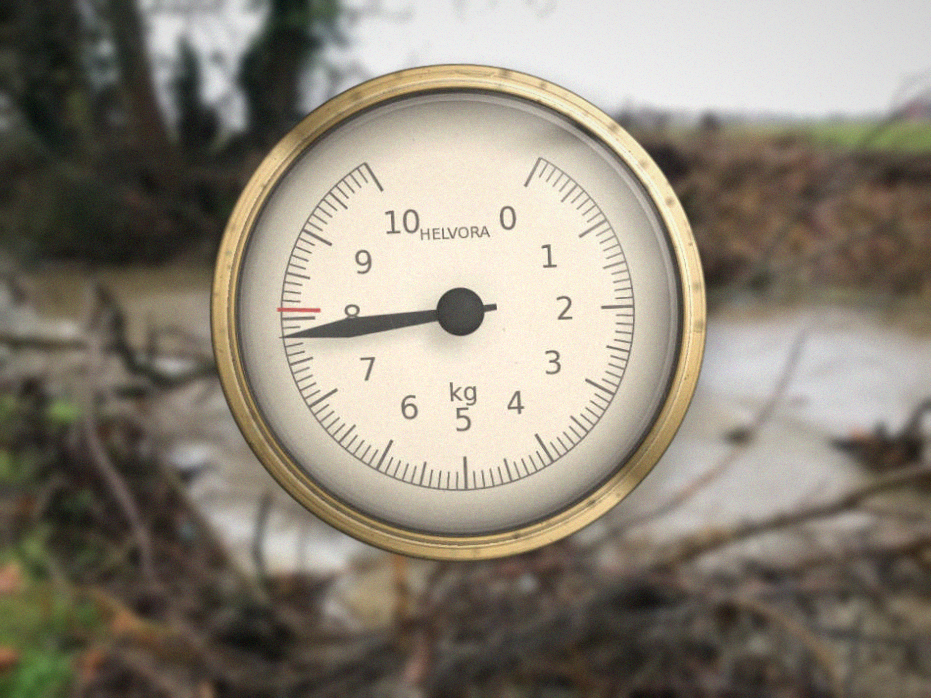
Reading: 7.8; kg
